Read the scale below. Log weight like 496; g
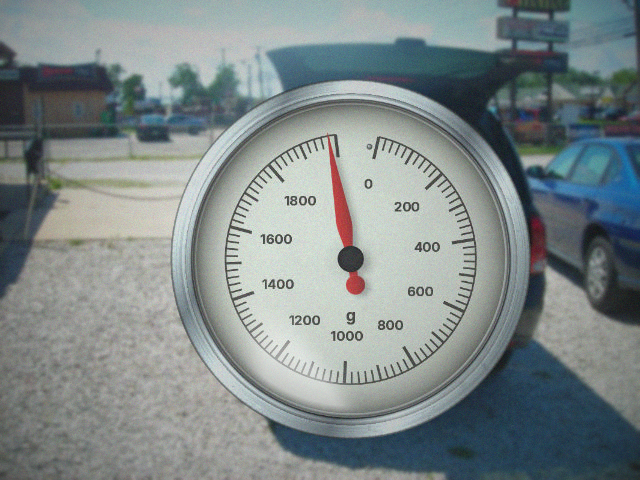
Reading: 1980; g
